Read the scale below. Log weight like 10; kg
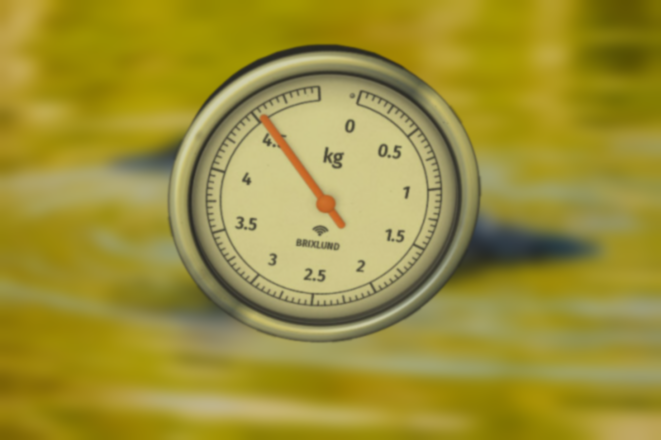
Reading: 4.55; kg
